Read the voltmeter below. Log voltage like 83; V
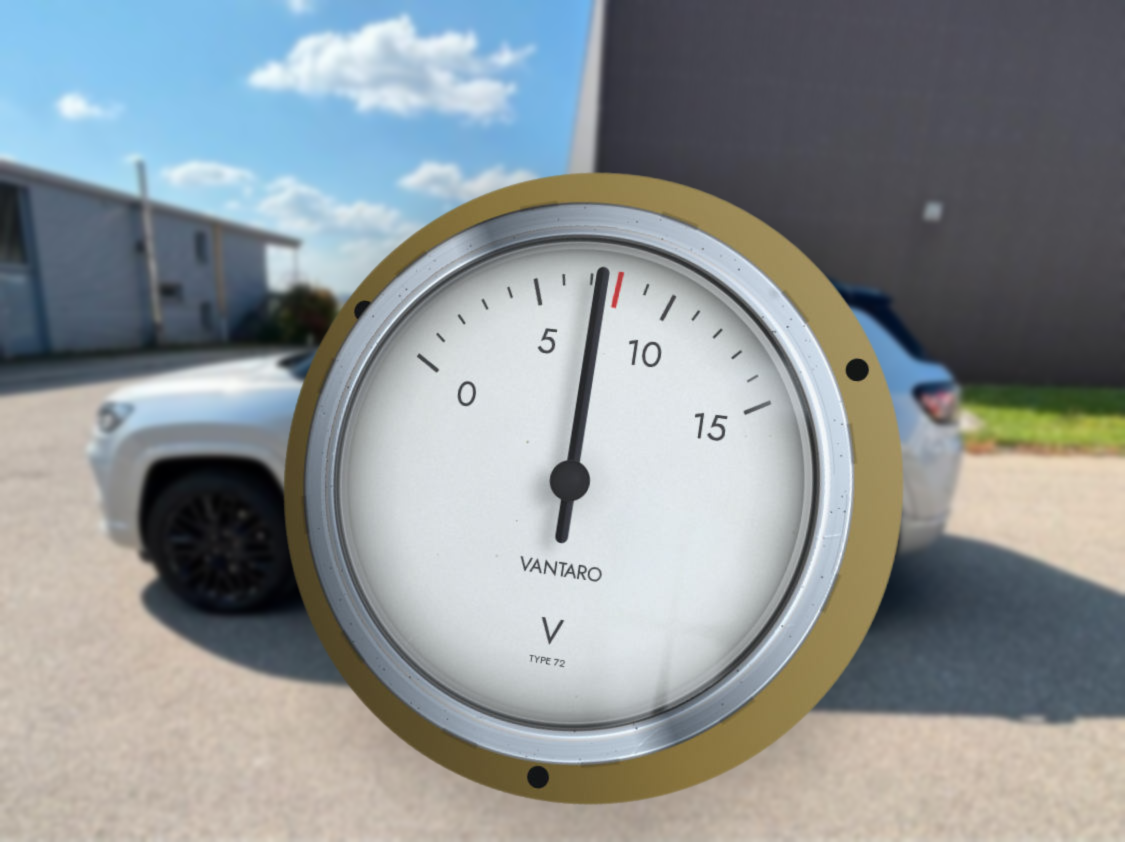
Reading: 7.5; V
